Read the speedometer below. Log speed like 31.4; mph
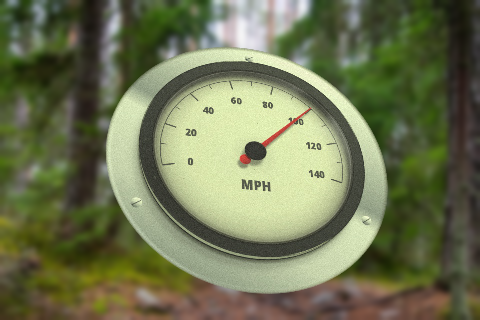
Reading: 100; mph
